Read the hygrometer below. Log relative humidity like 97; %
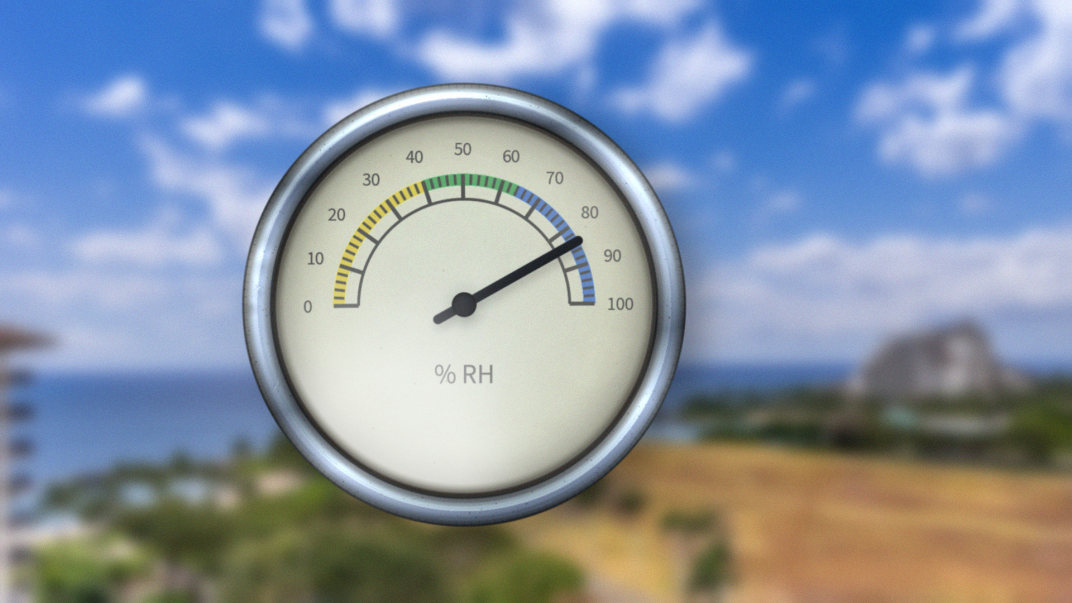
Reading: 84; %
